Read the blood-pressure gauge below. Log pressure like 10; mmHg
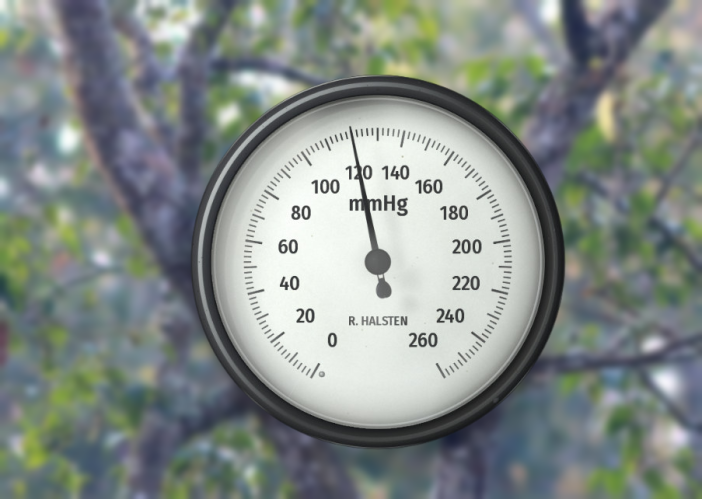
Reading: 120; mmHg
